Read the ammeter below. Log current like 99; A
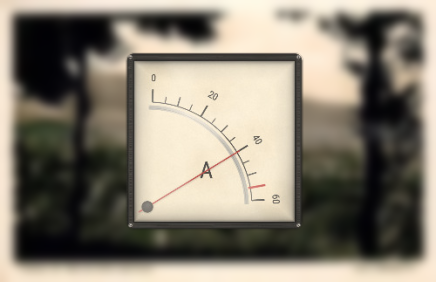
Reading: 40; A
